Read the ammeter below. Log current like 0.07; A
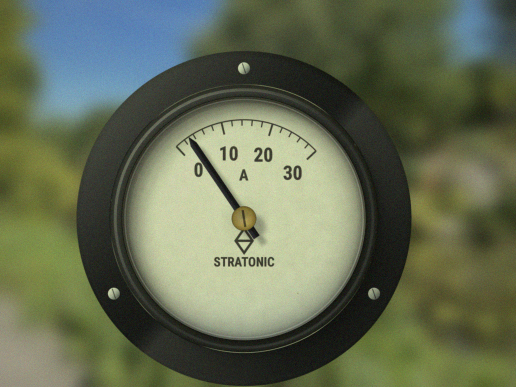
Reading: 3; A
